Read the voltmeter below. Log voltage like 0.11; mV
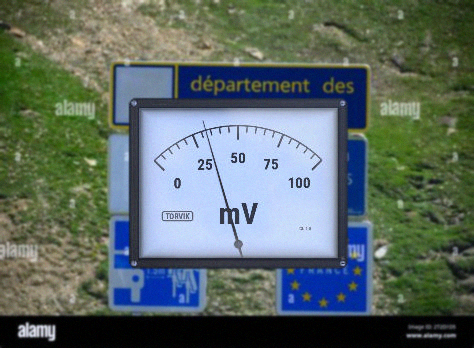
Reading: 32.5; mV
